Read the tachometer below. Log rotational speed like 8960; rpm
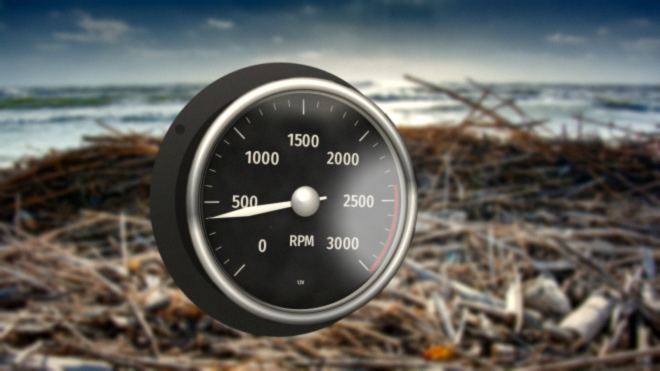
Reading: 400; rpm
